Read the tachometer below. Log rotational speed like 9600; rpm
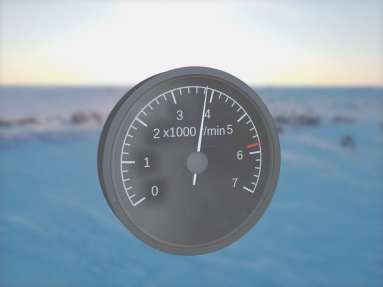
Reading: 3800; rpm
